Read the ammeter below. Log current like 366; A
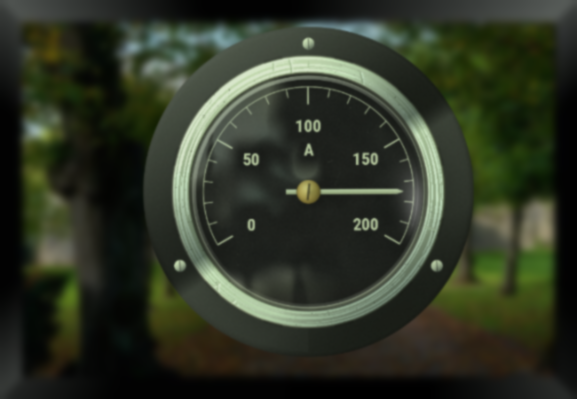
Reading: 175; A
